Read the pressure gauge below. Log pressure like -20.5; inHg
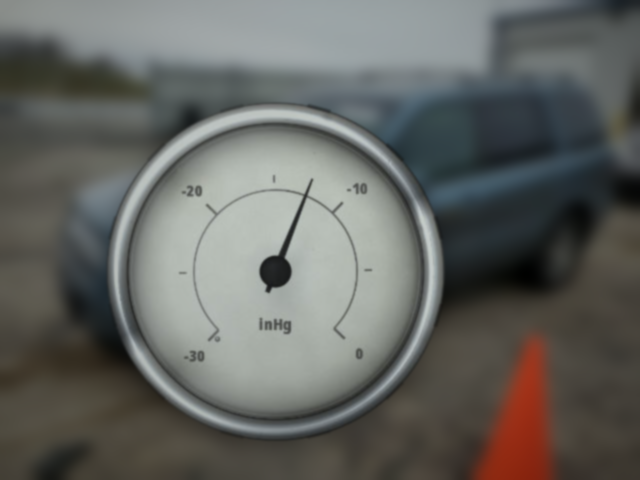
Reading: -12.5; inHg
